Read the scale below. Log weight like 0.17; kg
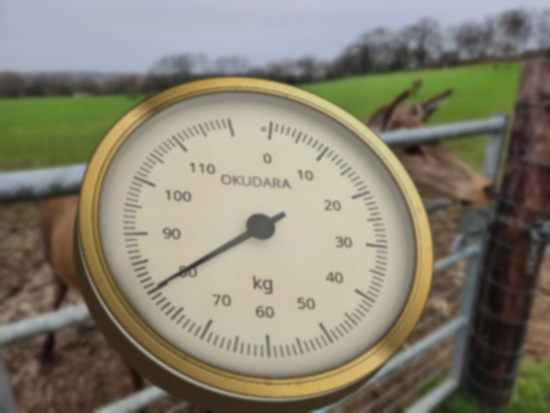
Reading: 80; kg
